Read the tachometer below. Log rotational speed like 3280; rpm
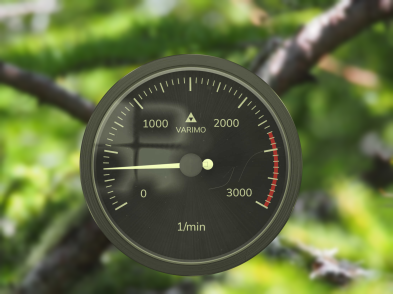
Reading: 350; rpm
